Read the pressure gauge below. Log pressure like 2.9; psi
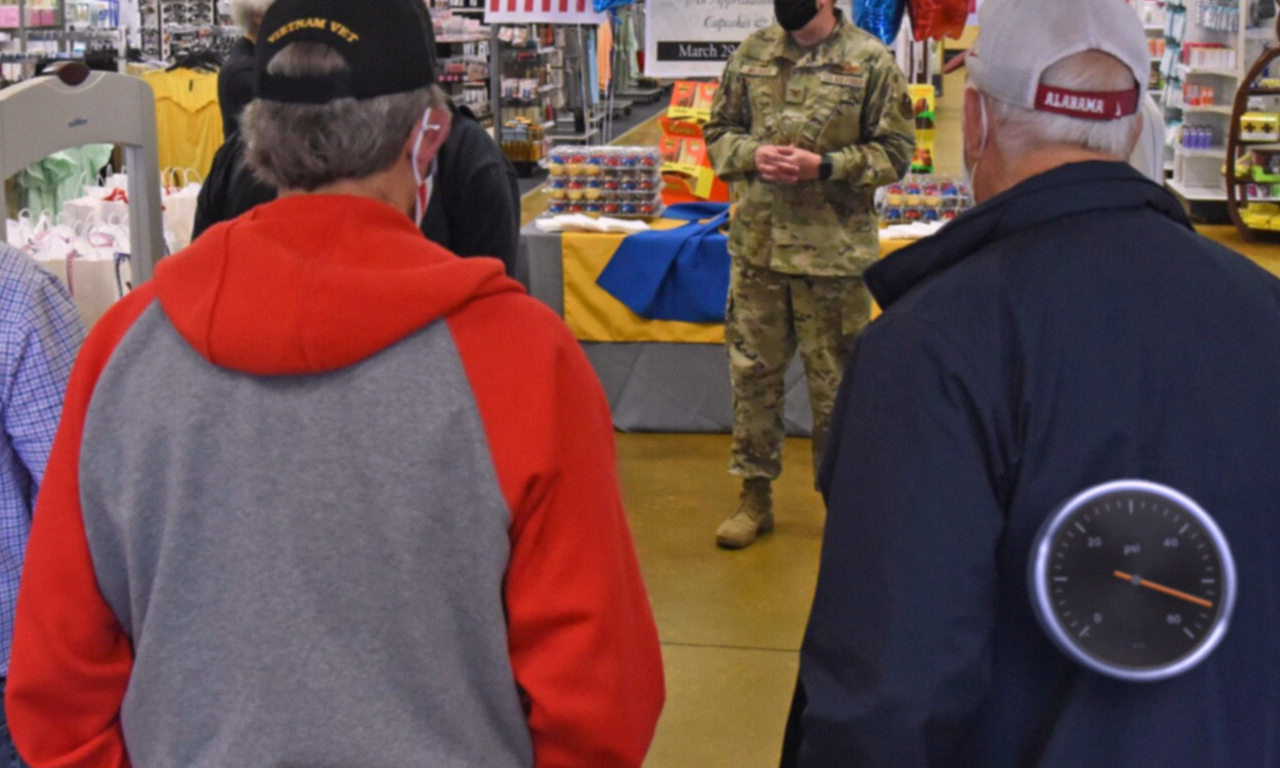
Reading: 54; psi
